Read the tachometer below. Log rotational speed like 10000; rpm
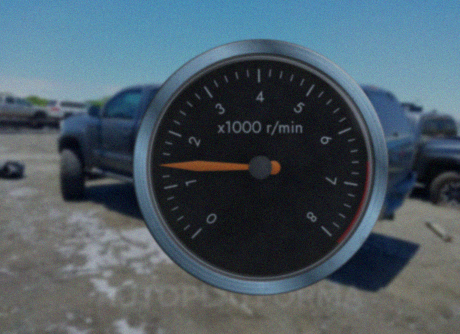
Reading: 1400; rpm
